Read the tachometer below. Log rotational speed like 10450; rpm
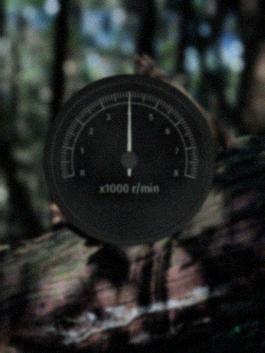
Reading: 4000; rpm
